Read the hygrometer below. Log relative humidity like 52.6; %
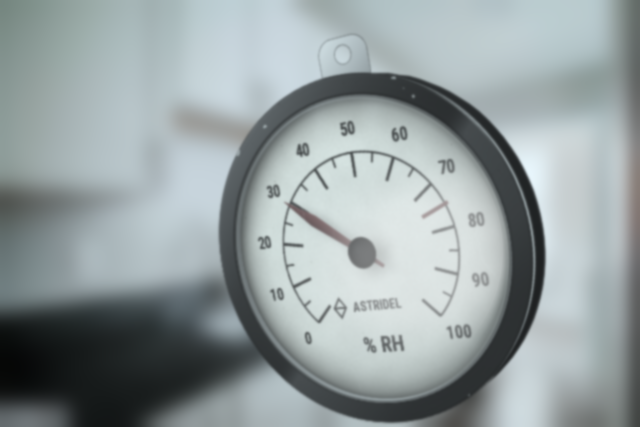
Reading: 30; %
